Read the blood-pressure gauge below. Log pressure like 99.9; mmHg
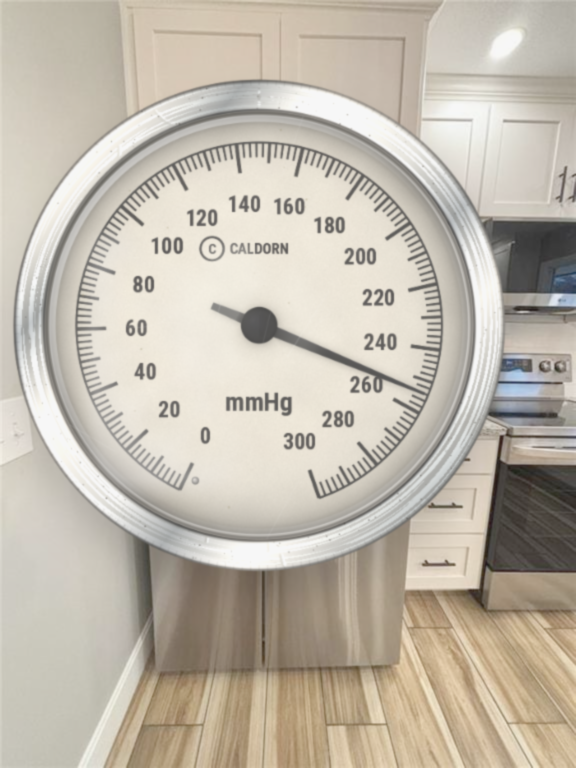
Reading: 254; mmHg
